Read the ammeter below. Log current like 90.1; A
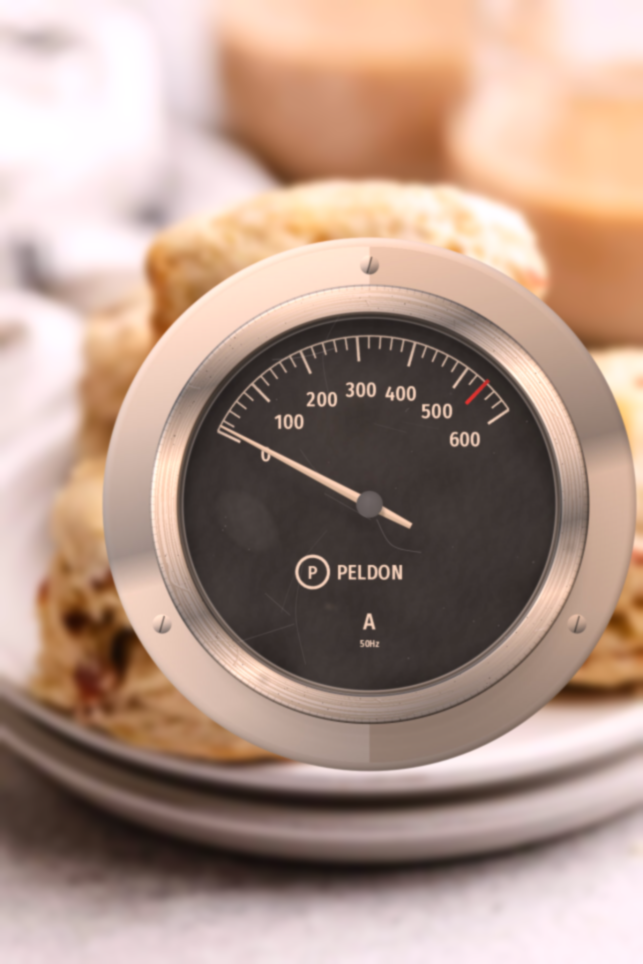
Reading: 10; A
